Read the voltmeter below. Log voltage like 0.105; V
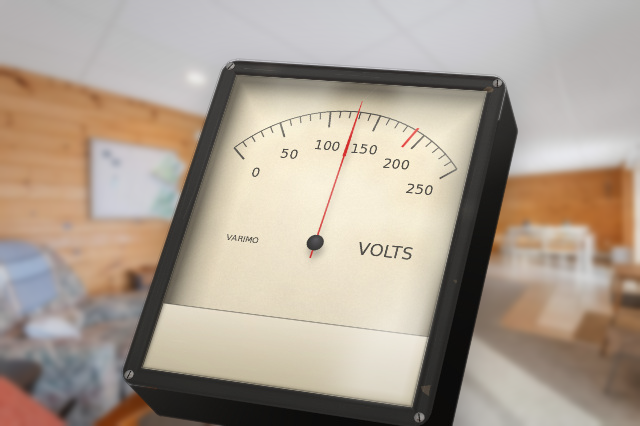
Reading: 130; V
